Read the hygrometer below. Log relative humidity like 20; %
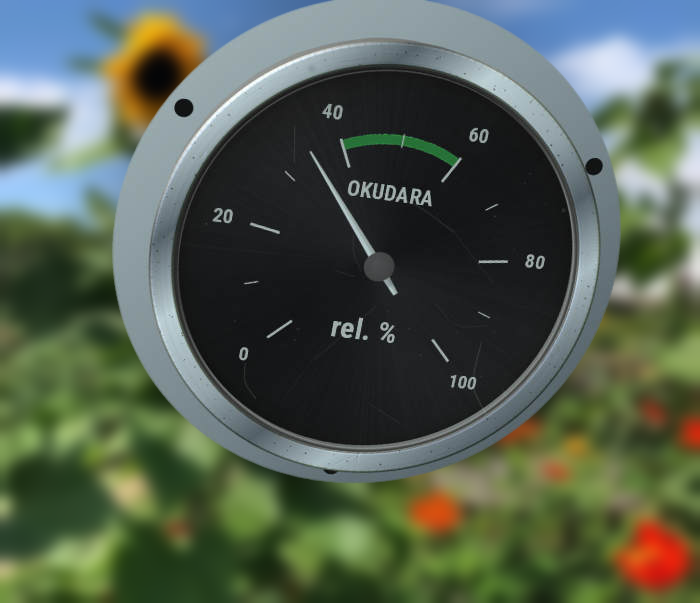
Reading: 35; %
